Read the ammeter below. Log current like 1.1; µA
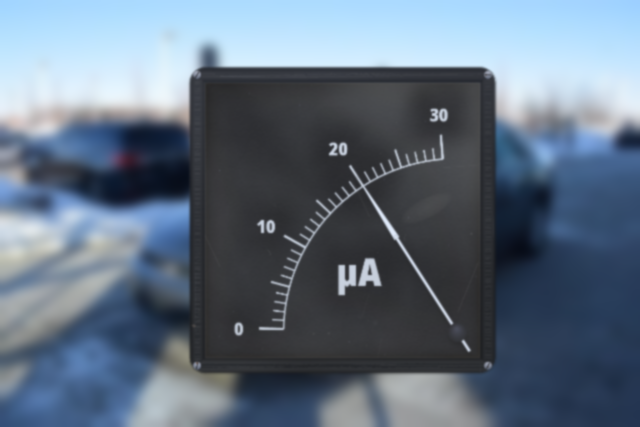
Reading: 20; µA
